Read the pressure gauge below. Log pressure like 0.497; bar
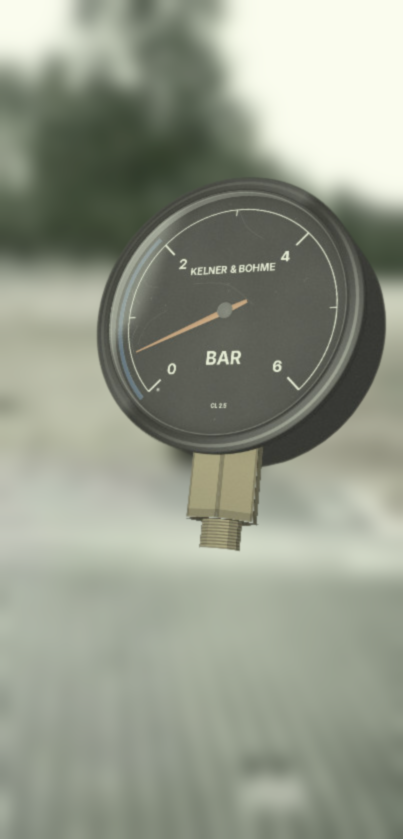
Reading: 0.5; bar
